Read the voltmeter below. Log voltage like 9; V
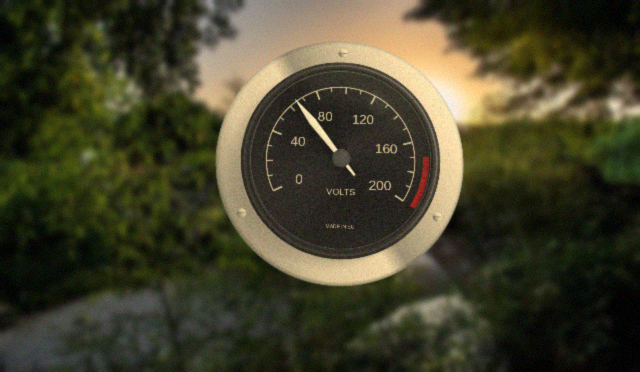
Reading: 65; V
